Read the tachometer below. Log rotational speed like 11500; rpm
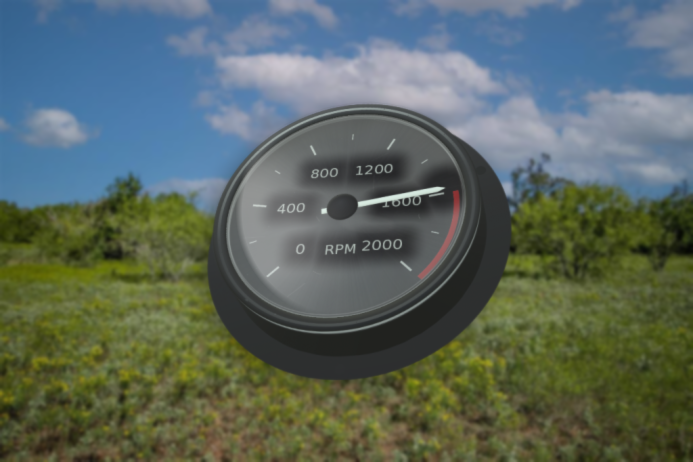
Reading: 1600; rpm
